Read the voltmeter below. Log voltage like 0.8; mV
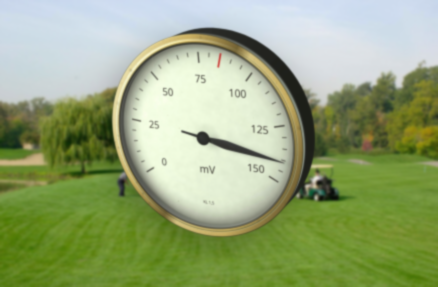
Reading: 140; mV
